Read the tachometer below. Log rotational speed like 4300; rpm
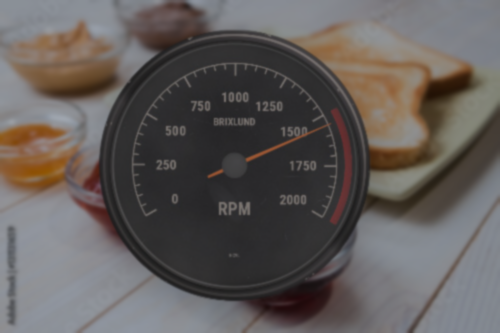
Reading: 1550; rpm
